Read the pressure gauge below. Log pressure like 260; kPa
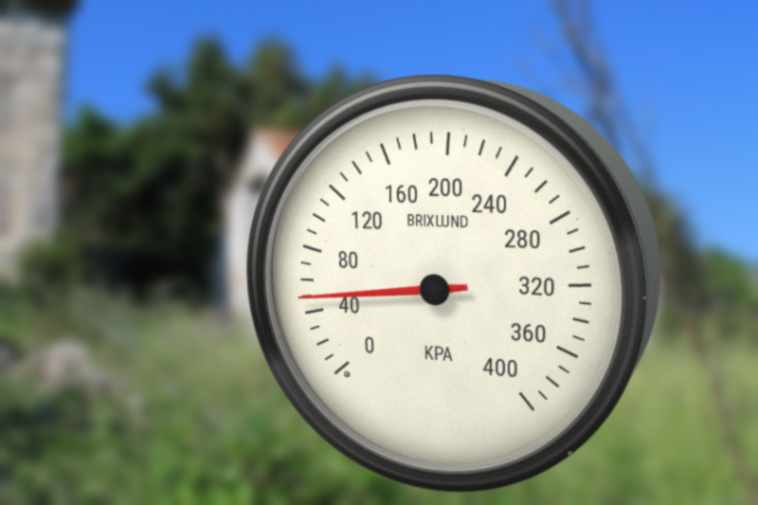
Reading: 50; kPa
